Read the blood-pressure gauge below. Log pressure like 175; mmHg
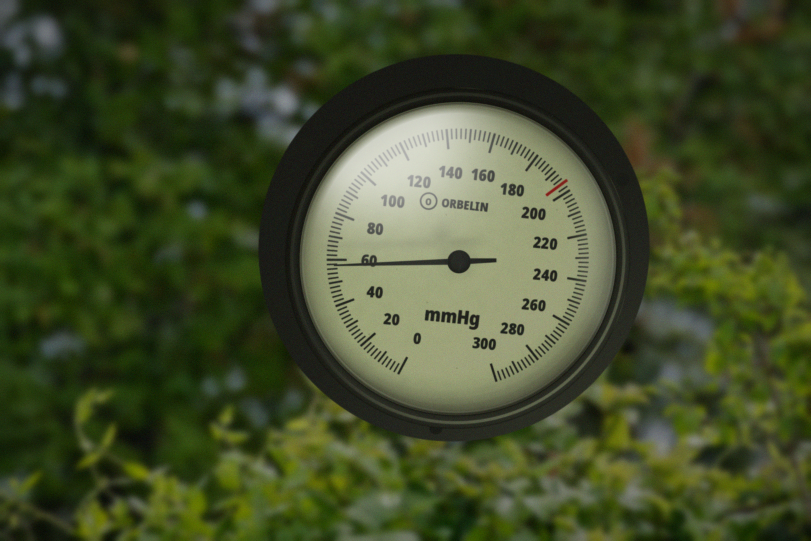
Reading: 58; mmHg
